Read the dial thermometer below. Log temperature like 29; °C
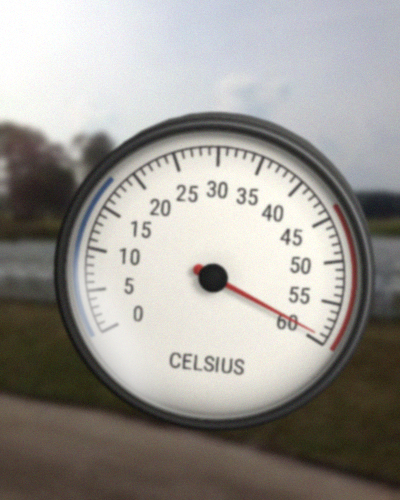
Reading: 59; °C
